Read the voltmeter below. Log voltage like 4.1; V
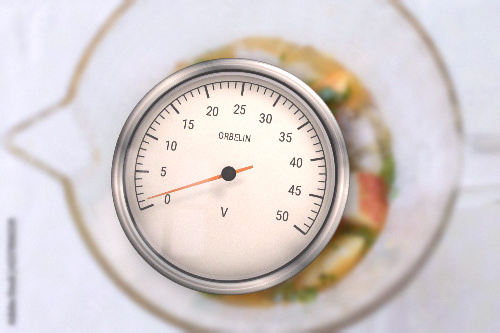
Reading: 1; V
